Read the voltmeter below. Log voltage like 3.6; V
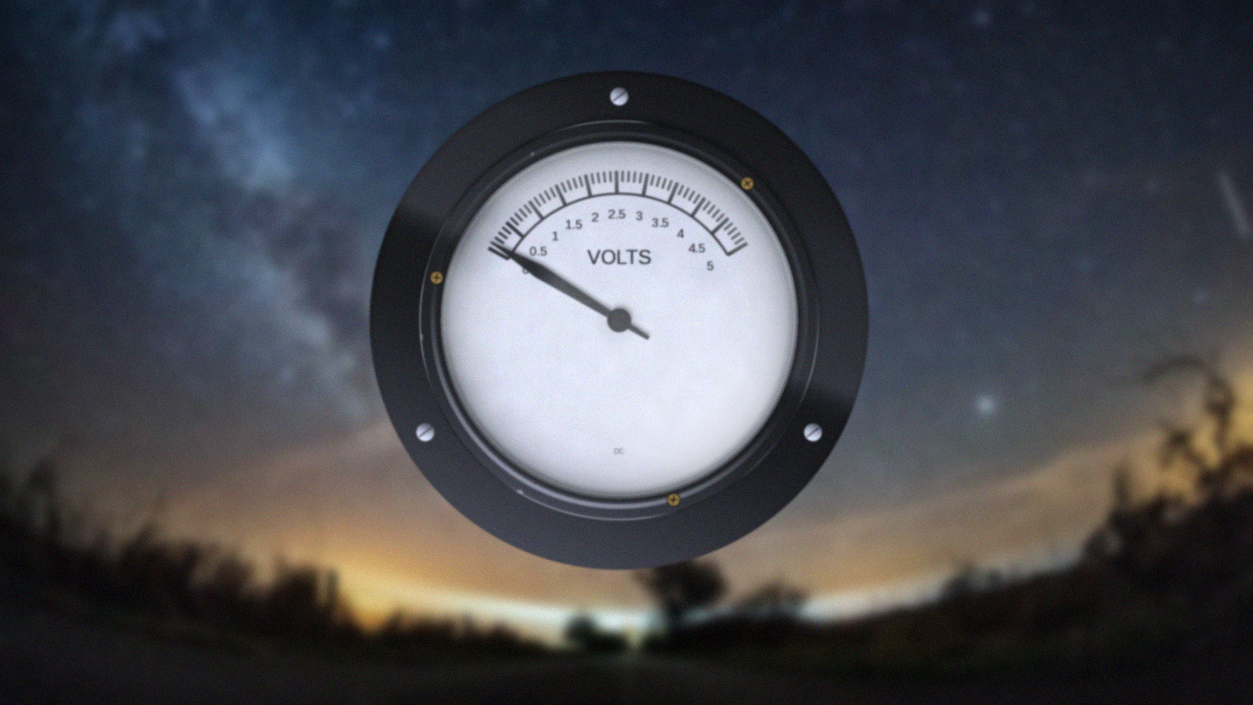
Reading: 0.1; V
